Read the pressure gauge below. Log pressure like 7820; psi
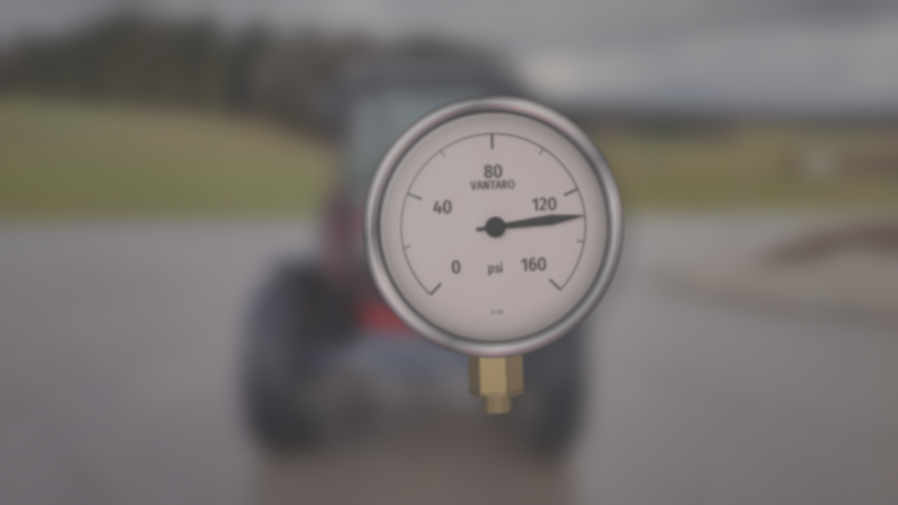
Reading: 130; psi
